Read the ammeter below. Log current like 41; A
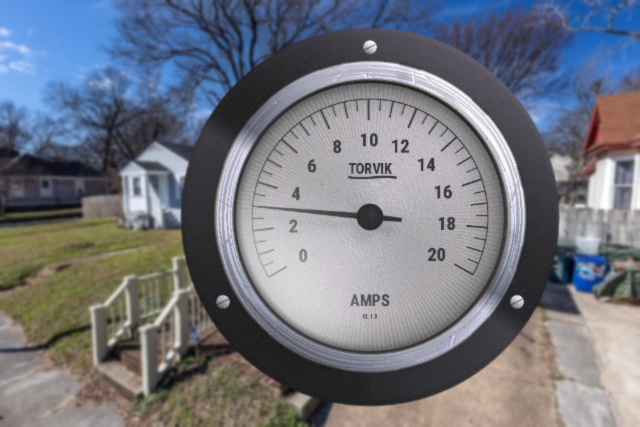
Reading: 3; A
